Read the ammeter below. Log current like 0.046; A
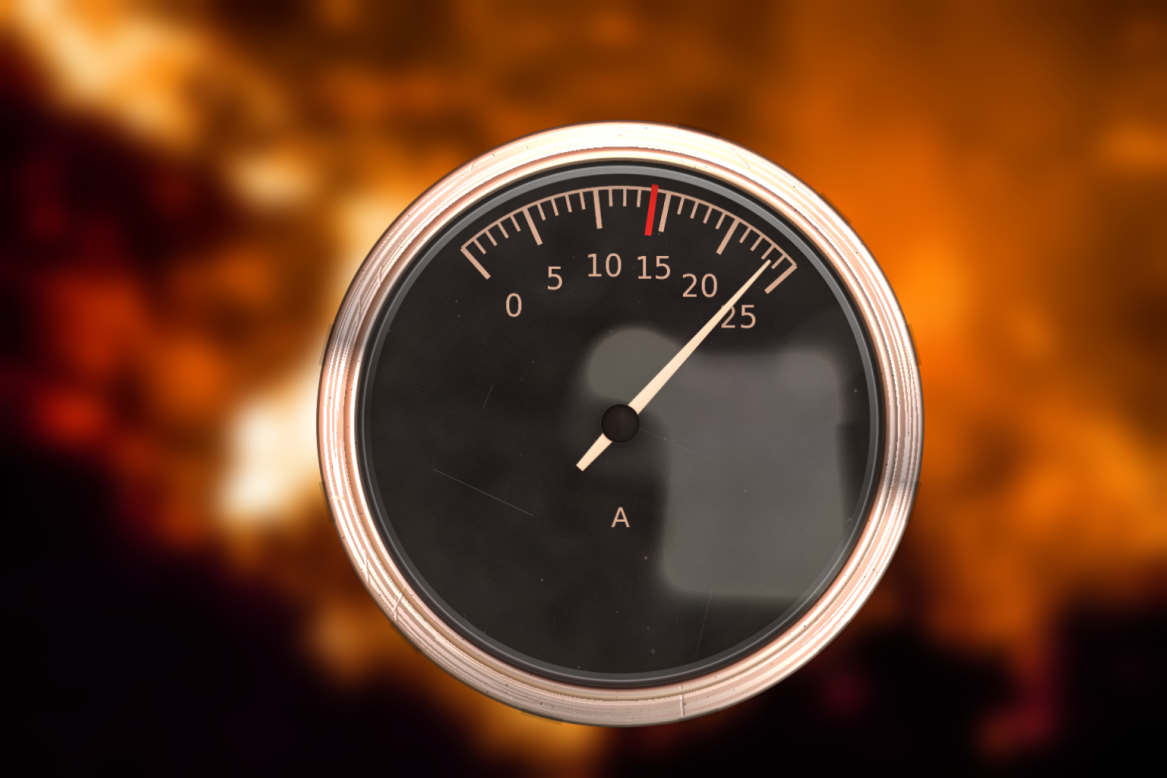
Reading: 23.5; A
